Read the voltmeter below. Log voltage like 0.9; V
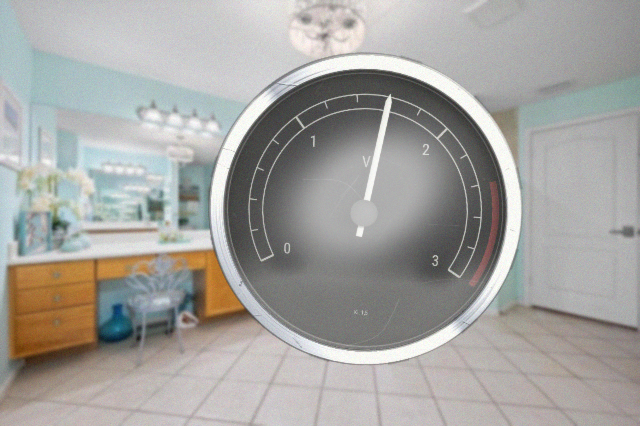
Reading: 1.6; V
